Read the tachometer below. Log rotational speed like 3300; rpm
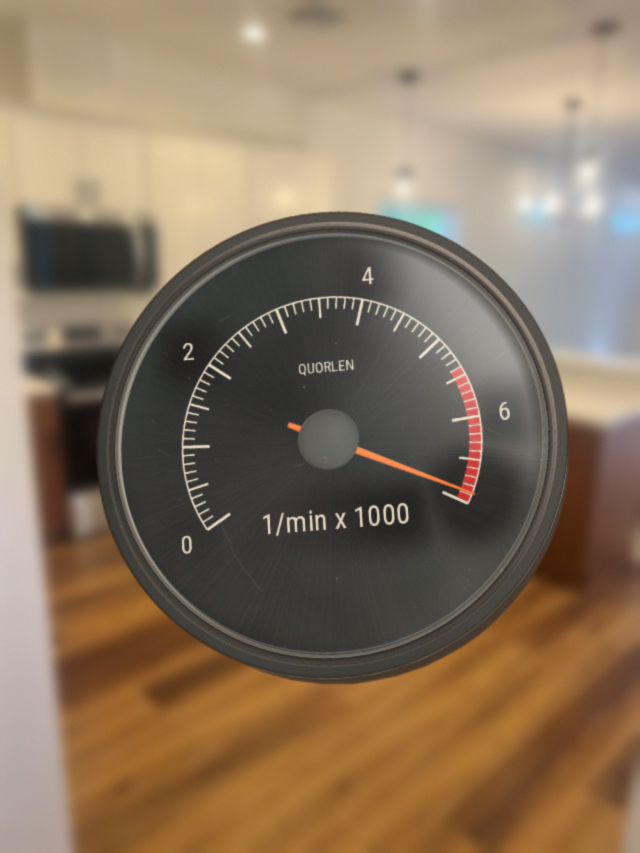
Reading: 6900; rpm
